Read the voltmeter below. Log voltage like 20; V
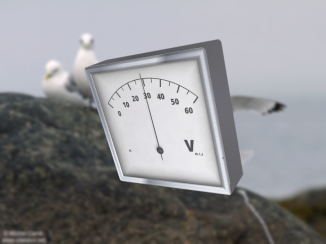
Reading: 30; V
